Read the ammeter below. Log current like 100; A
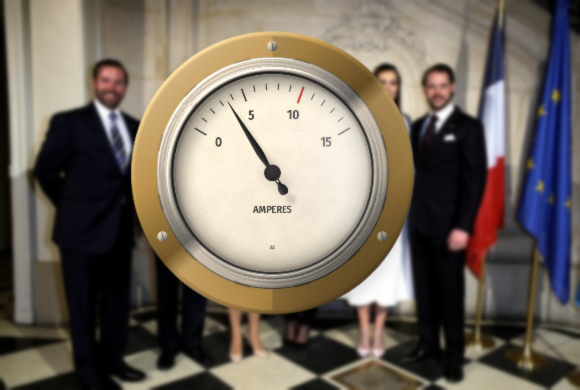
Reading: 3.5; A
